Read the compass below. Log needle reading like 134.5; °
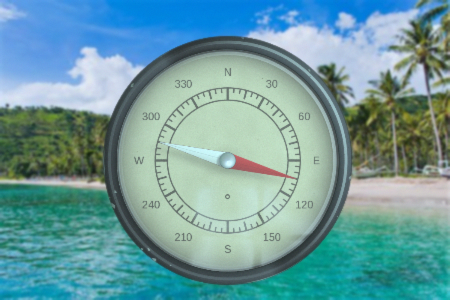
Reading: 105; °
